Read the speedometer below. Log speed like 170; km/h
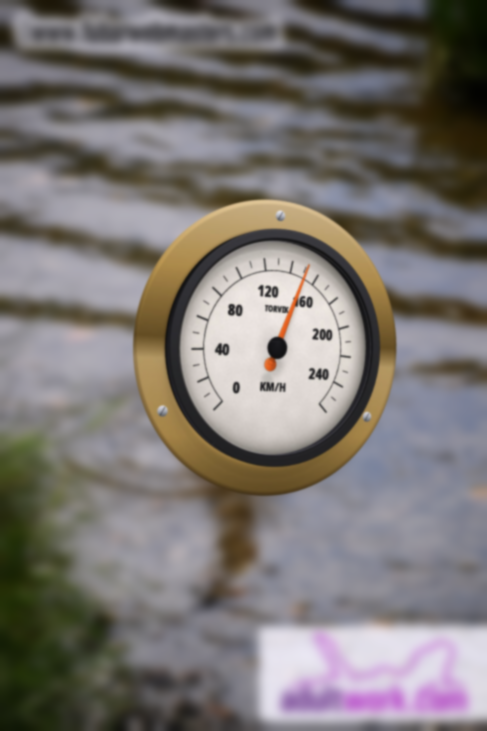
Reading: 150; km/h
